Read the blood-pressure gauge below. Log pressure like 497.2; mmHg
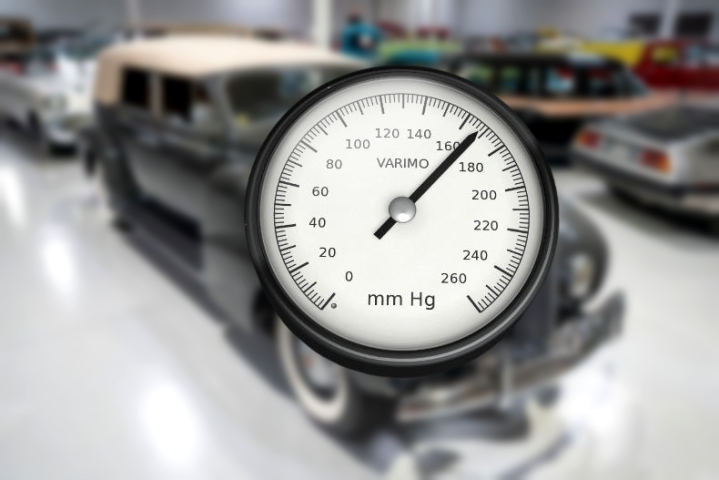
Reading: 168; mmHg
